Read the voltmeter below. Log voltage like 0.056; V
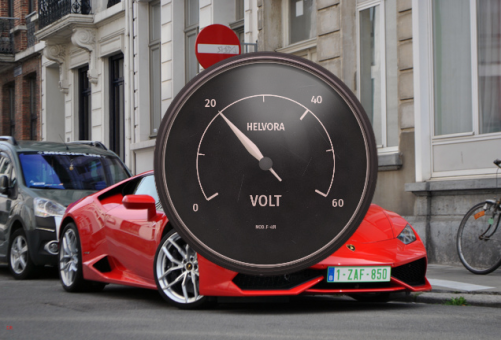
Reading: 20; V
